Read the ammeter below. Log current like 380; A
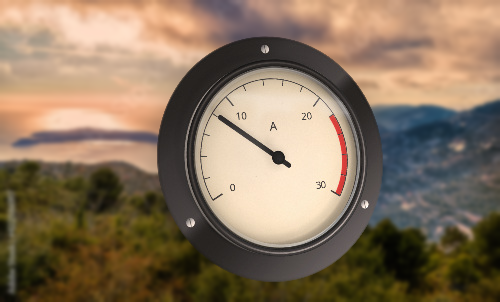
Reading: 8; A
